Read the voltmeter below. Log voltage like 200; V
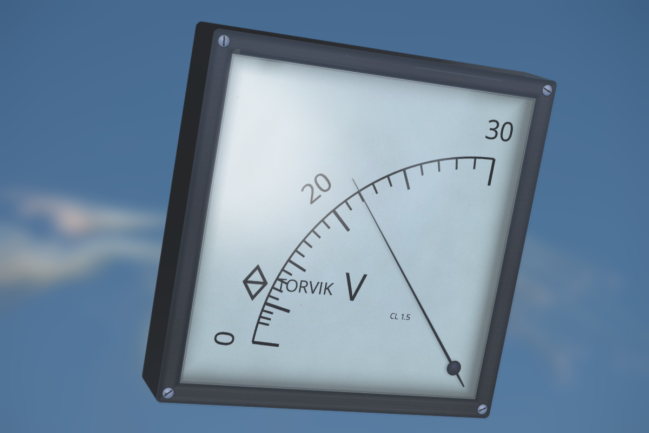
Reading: 22; V
